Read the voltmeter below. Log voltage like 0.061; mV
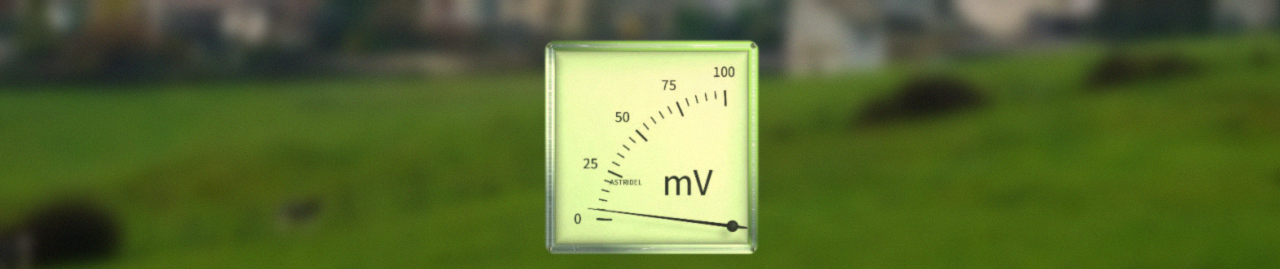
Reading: 5; mV
